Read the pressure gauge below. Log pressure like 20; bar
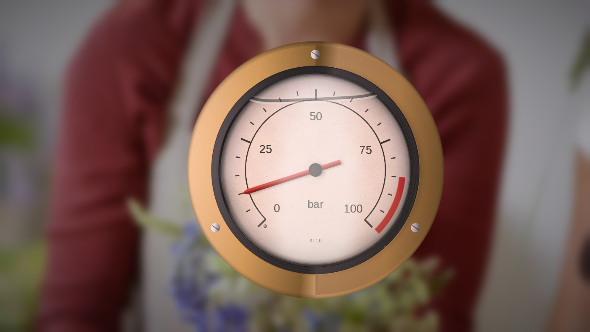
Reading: 10; bar
